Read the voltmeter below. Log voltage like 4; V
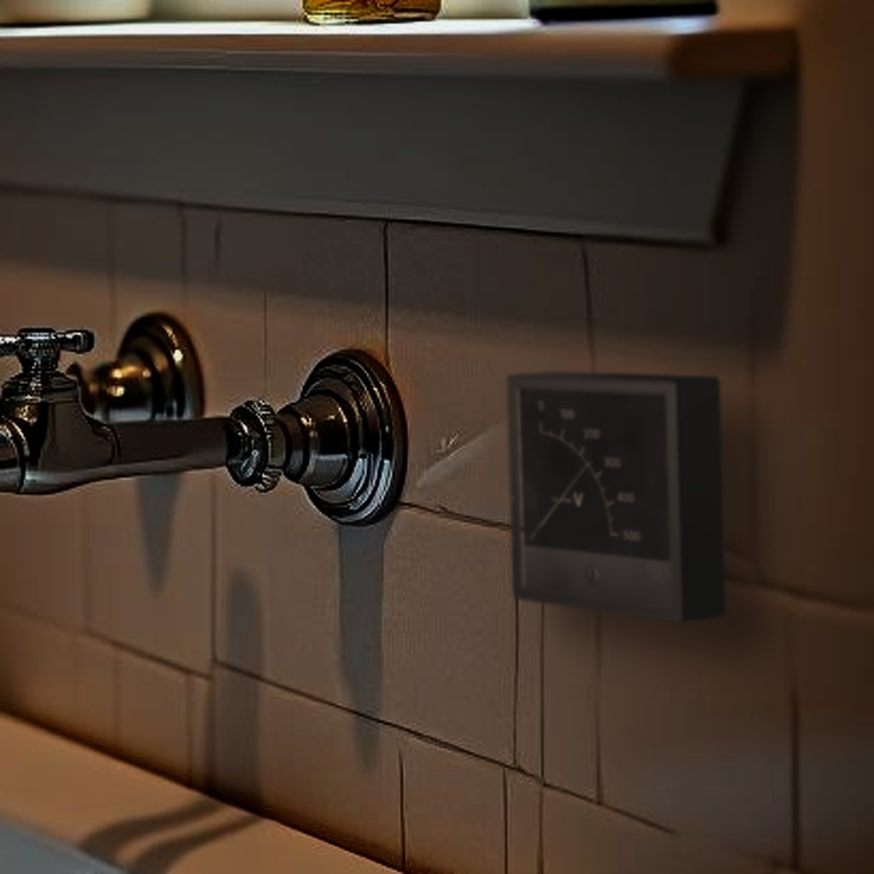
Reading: 250; V
